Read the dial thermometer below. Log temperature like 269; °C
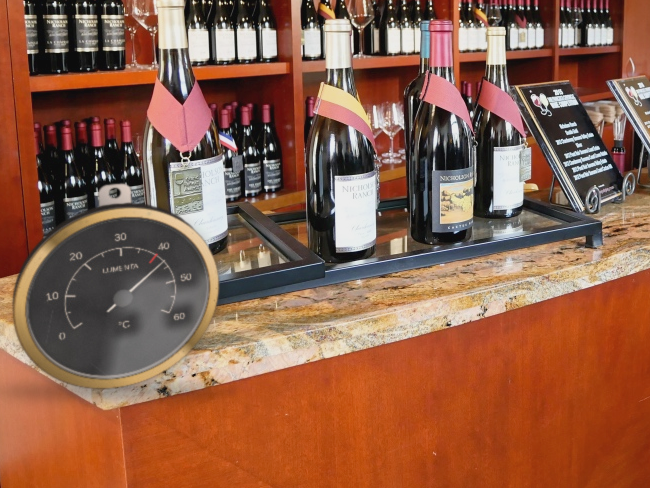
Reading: 42.5; °C
